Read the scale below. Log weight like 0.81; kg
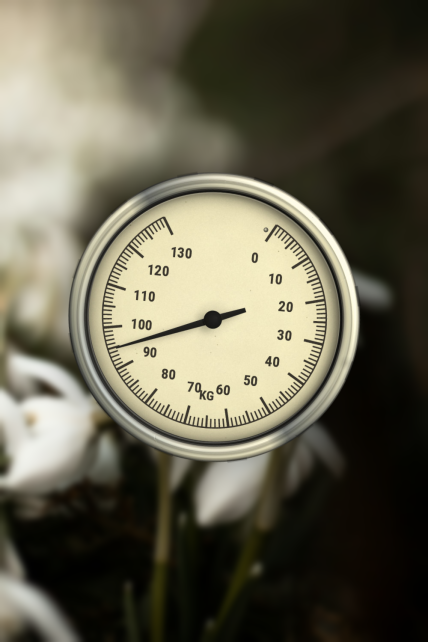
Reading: 95; kg
